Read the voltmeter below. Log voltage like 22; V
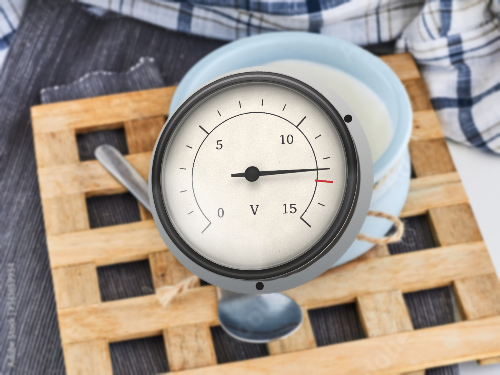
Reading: 12.5; V
